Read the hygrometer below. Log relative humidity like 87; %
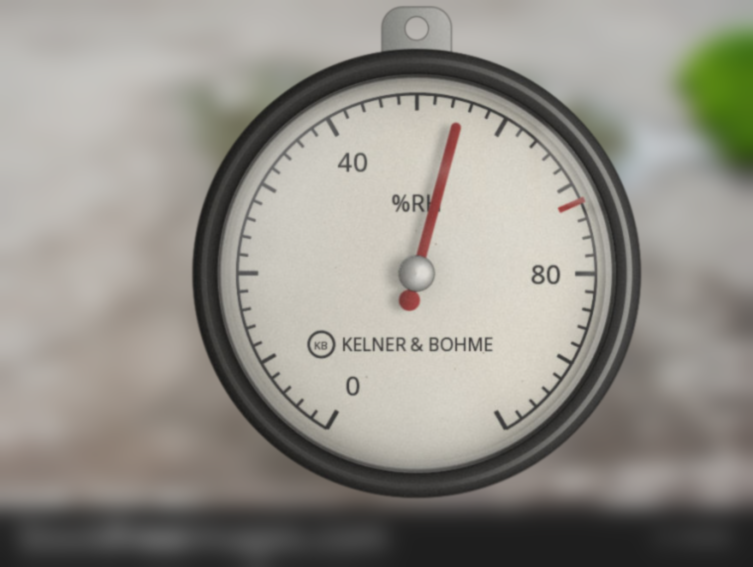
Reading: 55; %
